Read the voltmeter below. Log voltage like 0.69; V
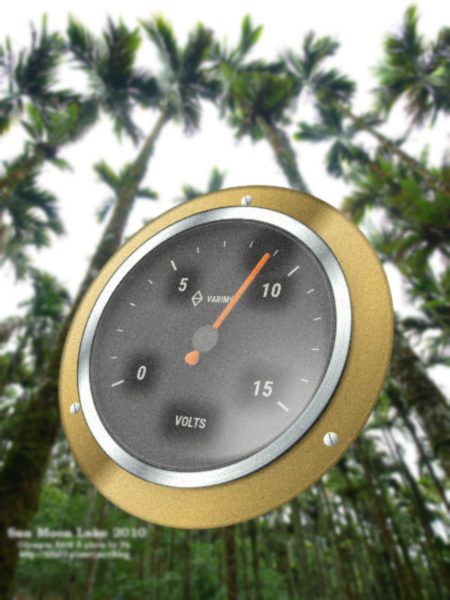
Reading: 9; V
